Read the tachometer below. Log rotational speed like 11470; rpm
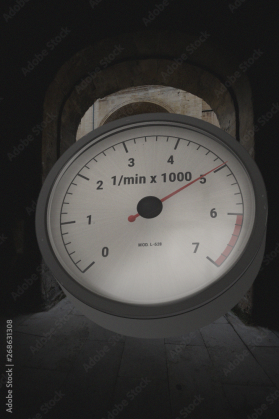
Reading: 5000; rpm
